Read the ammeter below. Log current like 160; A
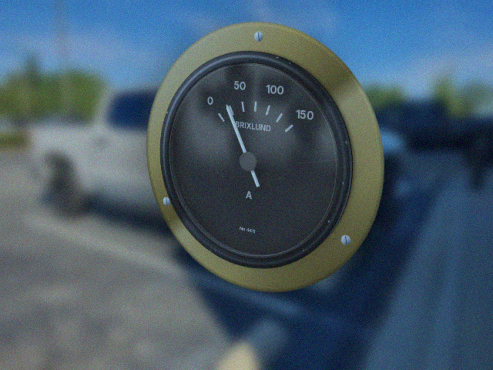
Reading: 25; A
